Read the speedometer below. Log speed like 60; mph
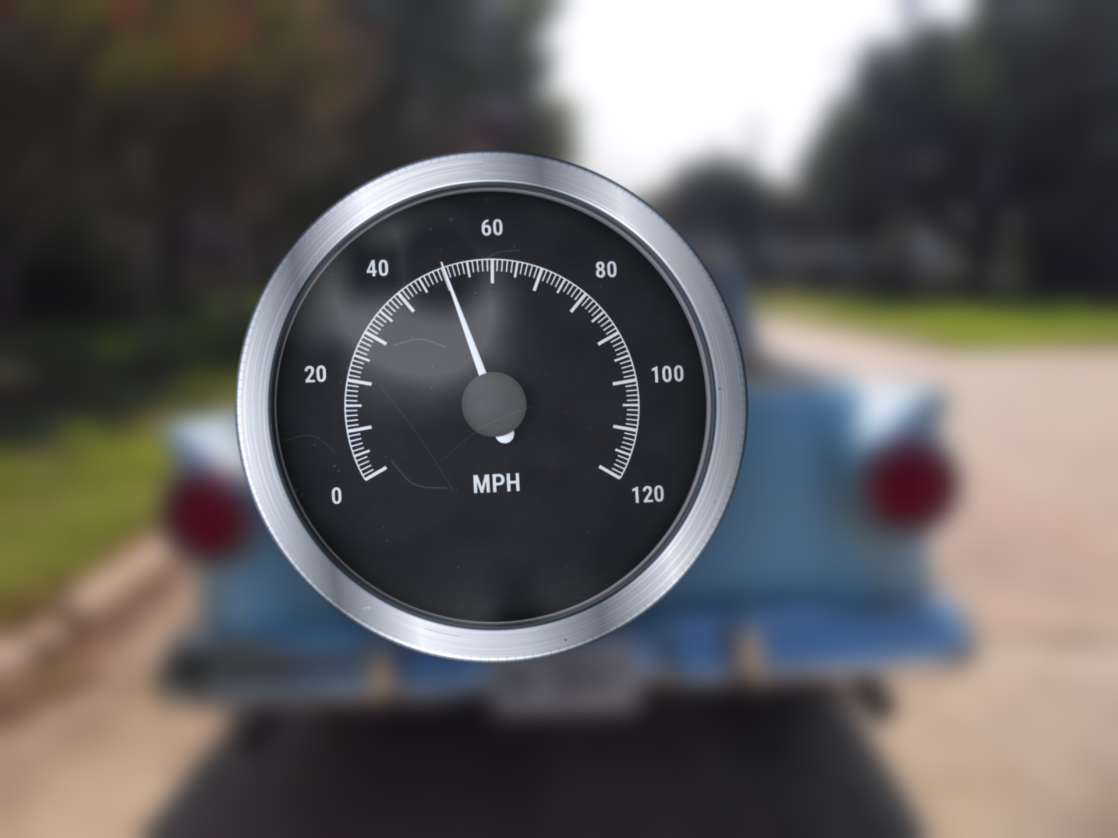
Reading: 50; mph
